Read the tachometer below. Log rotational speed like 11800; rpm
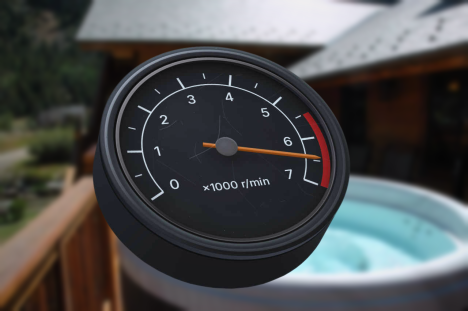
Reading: 6500; rpm
